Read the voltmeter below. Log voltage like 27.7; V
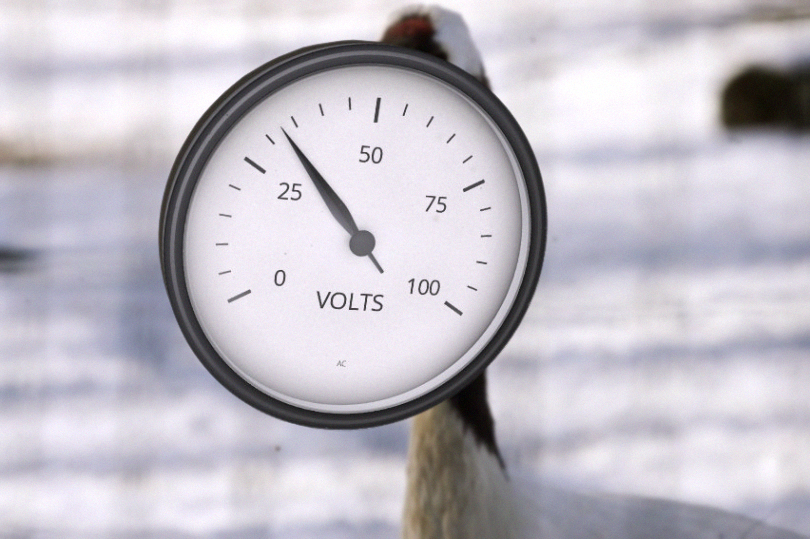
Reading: 32.5; V
